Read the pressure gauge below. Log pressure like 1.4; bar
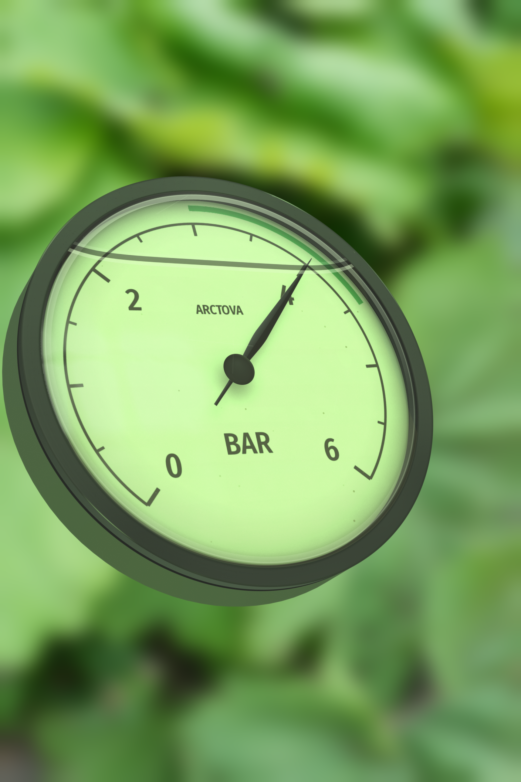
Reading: 4; bar
